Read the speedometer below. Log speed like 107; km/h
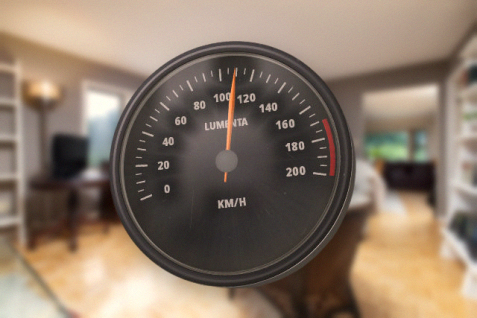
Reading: 110; km/h
